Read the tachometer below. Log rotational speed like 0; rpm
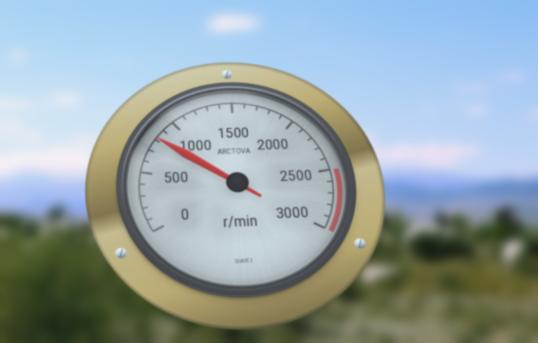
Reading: 800; rpm
